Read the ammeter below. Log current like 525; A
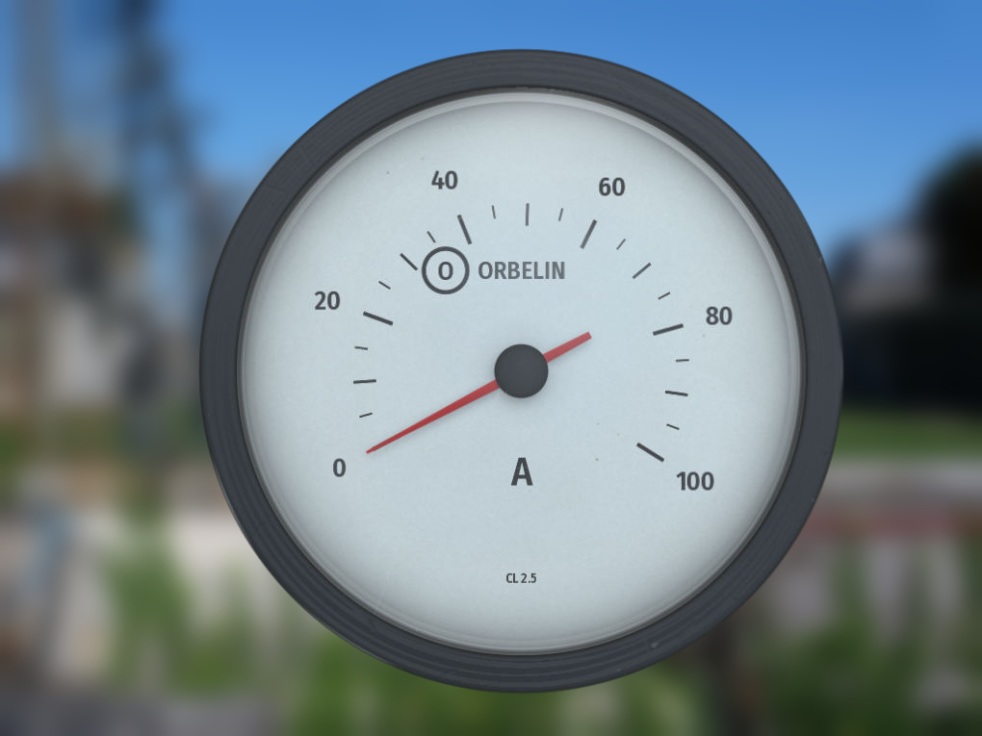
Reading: 0; A
